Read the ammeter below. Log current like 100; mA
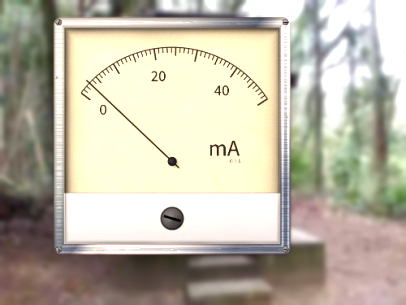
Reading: 3; mA
